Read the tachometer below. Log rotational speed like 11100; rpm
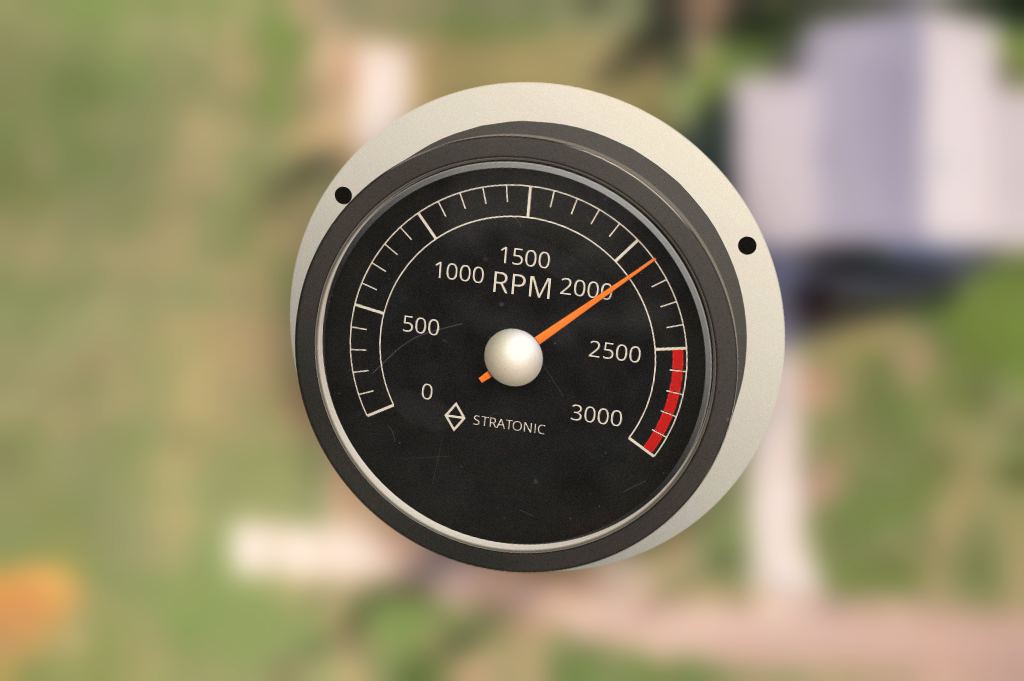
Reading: 2100; rpm
